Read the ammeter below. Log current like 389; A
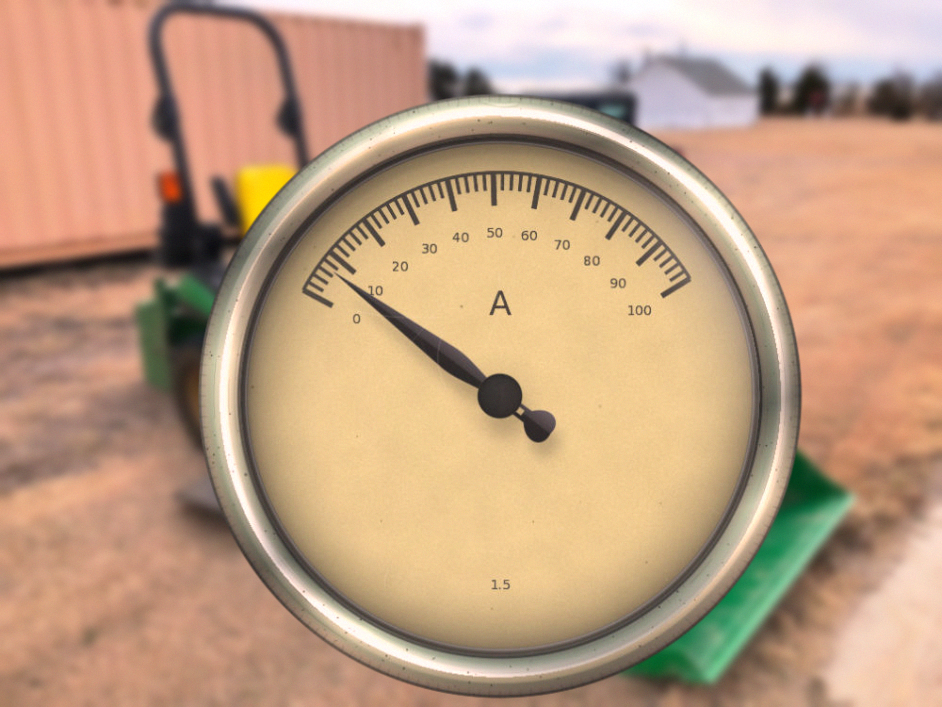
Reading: 7; A
